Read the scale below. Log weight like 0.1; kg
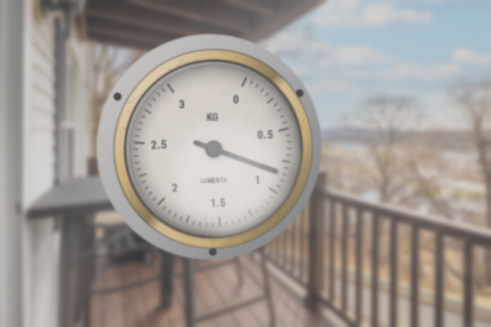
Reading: 0.85; kg
